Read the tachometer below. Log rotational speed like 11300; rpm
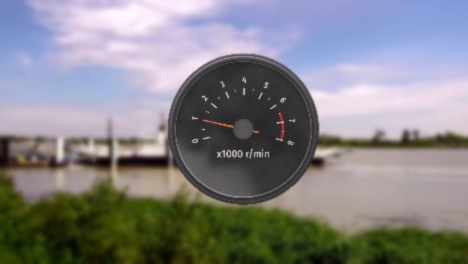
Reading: 1000; rpm
